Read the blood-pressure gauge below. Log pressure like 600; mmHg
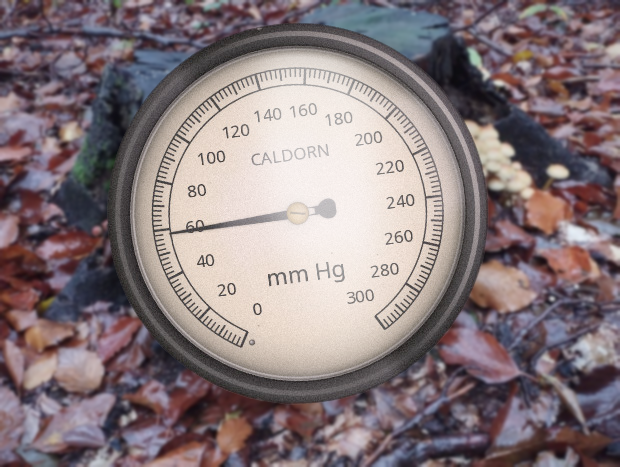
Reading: 58; mmHg
